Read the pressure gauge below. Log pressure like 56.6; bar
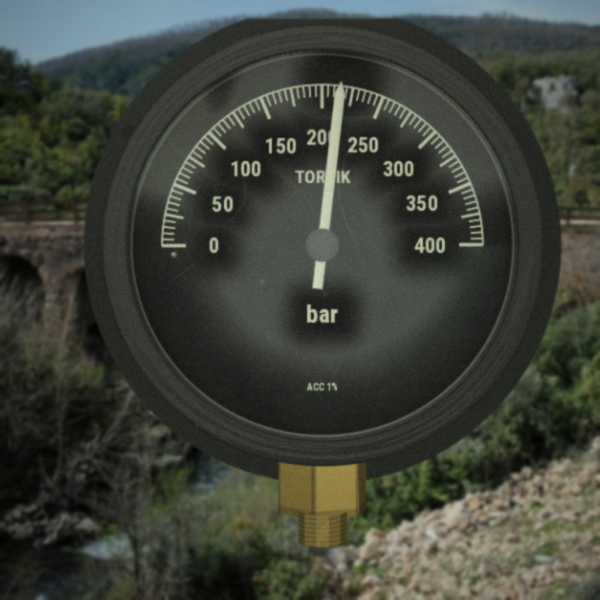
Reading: 215; bar
